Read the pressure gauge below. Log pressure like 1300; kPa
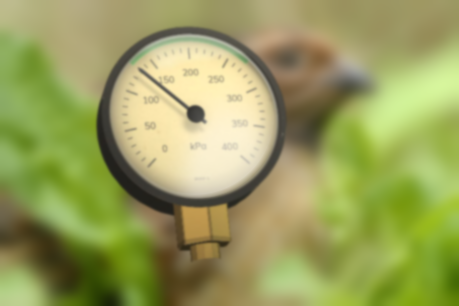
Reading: 130; kPa
